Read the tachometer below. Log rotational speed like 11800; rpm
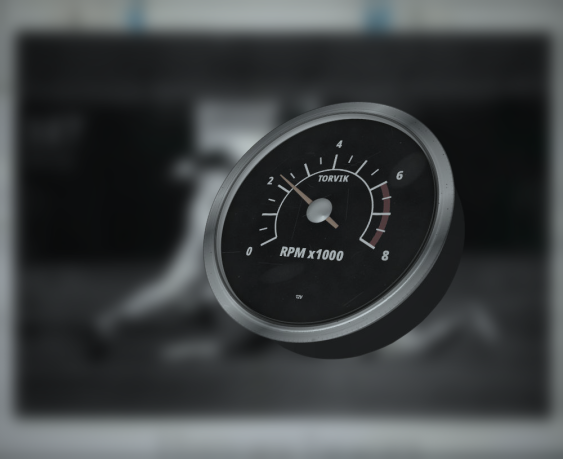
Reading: 2250; rpm
